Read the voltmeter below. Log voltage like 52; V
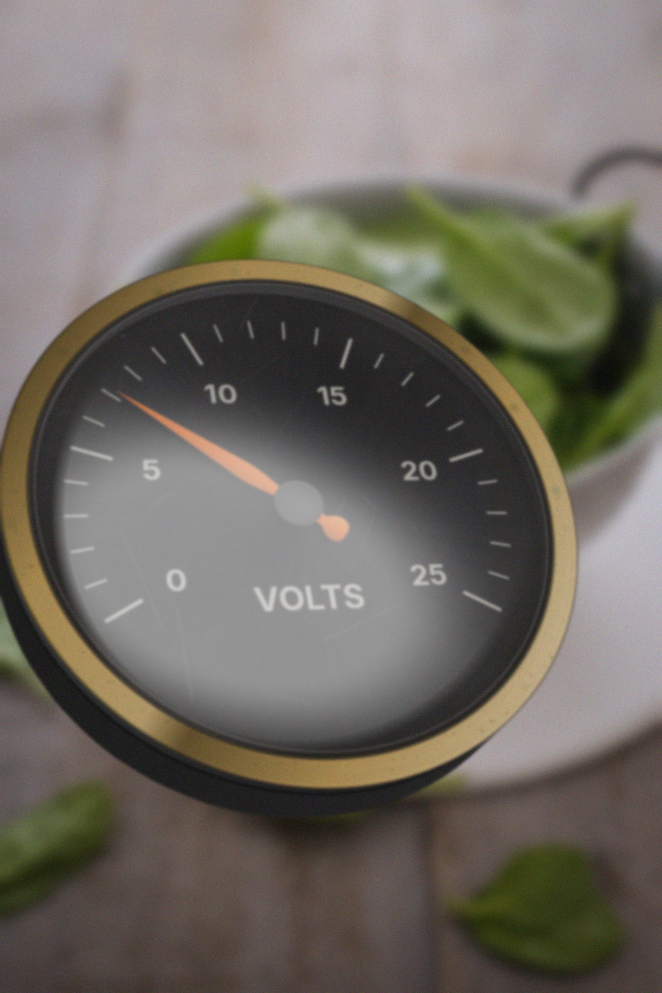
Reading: 7; V
